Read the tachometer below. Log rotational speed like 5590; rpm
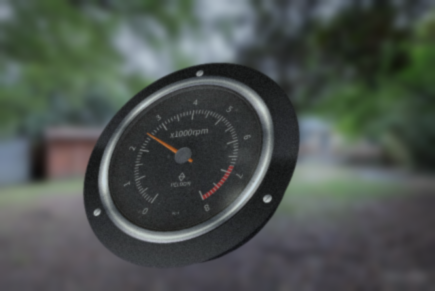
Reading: 2500; rpm
